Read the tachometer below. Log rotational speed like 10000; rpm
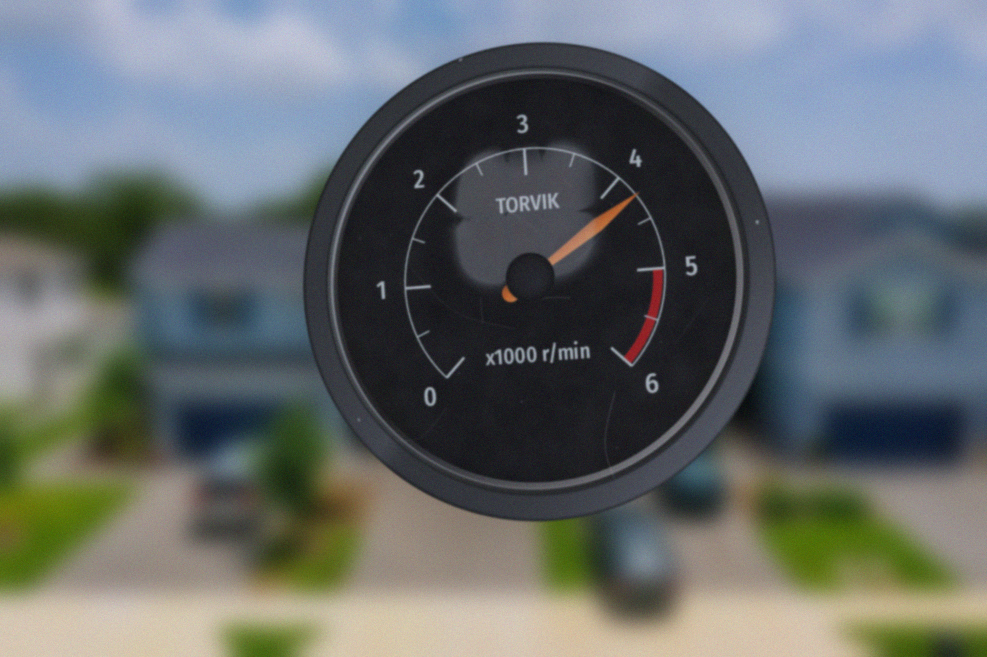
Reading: 4250; rpm
